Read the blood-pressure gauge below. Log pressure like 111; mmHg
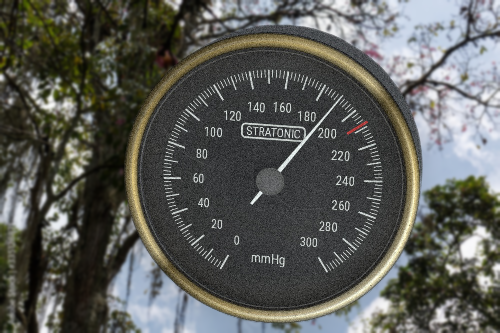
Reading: 190; mmHg
